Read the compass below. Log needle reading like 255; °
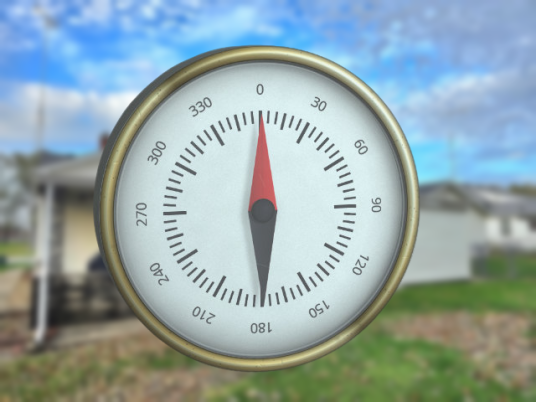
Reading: 0; °
